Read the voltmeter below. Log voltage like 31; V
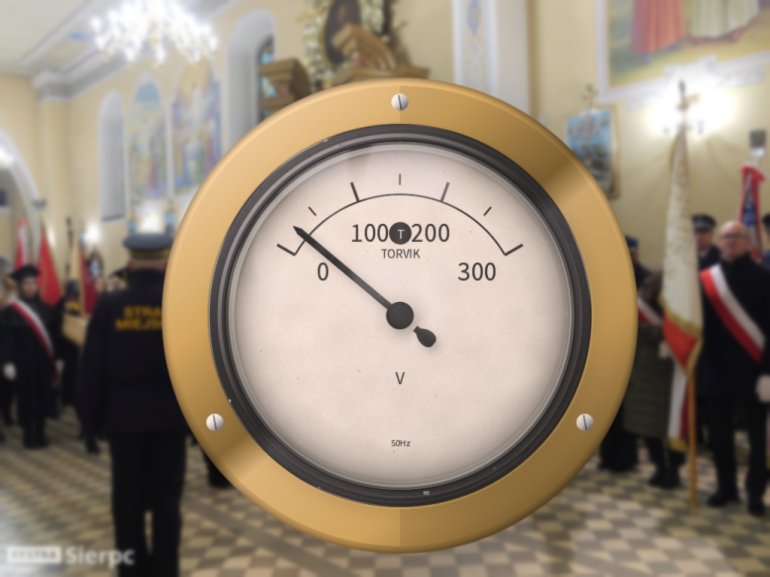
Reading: 25; V
